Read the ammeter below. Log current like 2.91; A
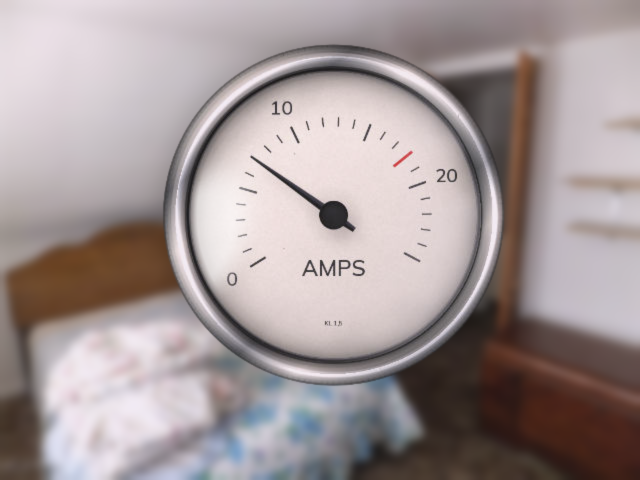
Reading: 7; A
